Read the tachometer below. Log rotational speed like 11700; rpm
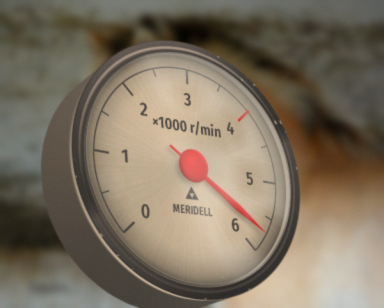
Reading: 5750; rpm
